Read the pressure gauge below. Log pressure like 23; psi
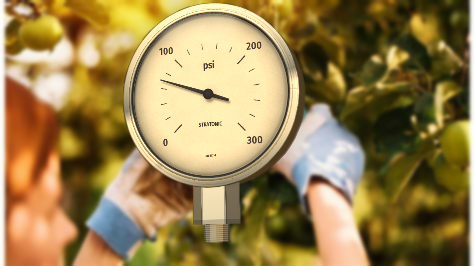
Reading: 70; psi
